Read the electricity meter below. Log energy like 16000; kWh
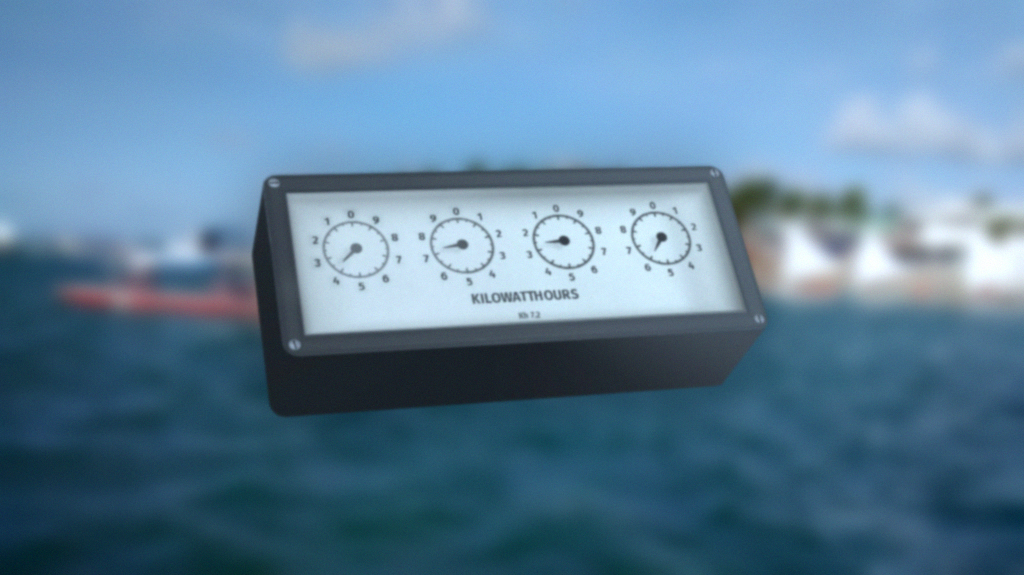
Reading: 3726; kWh
